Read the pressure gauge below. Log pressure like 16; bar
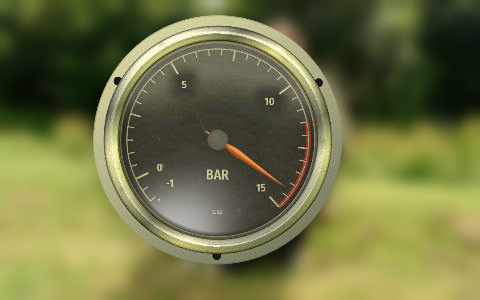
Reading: 14.25; bar
